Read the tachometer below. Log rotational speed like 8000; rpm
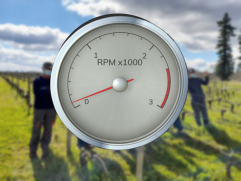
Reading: 100; rpm
